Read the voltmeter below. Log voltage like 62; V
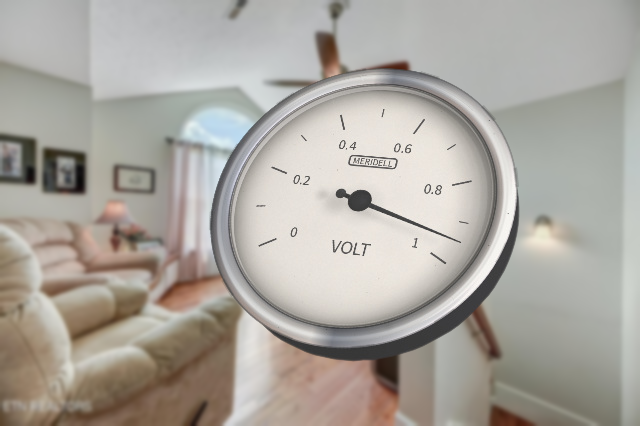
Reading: 0.95; V
